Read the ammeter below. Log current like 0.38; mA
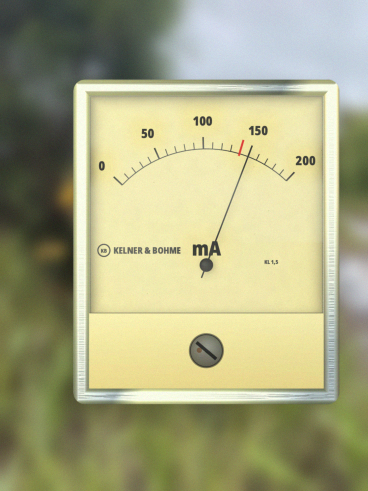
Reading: 150; mA
